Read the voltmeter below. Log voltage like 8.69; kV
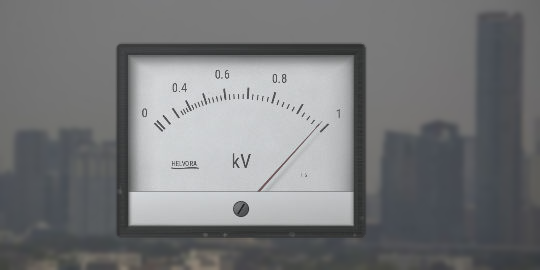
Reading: 0.98; kV
